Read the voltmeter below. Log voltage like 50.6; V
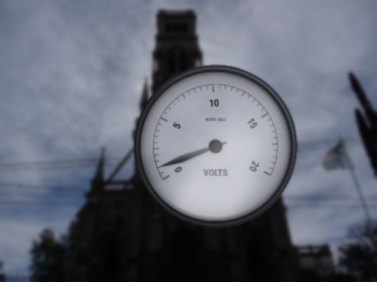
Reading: 1; V
